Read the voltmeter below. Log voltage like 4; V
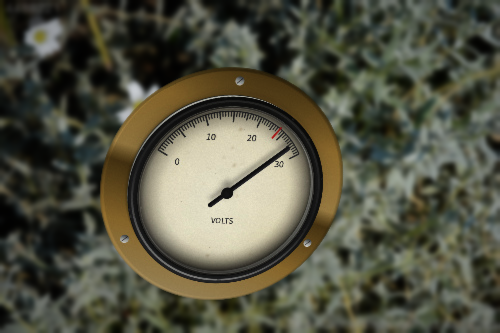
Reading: 27.5; V
